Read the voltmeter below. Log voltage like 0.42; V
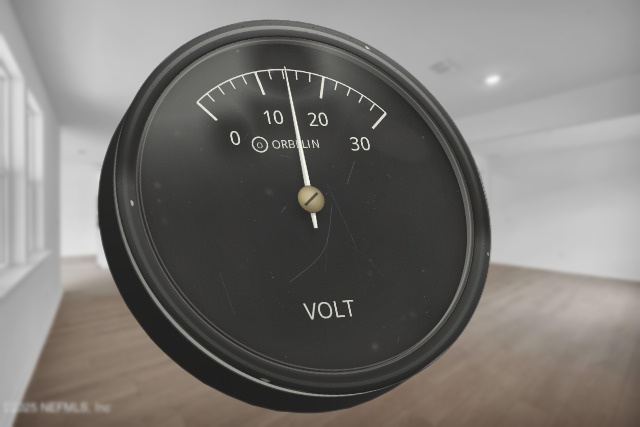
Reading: 14; V
